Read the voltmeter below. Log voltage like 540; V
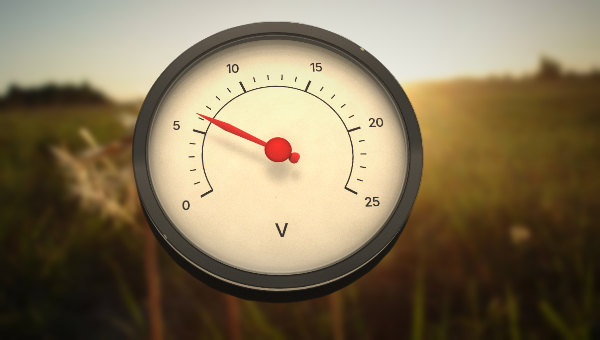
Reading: 6; V
